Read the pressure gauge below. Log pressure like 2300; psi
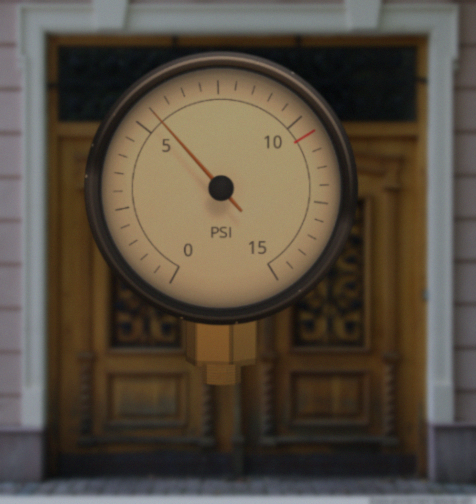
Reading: 5.5; psi
